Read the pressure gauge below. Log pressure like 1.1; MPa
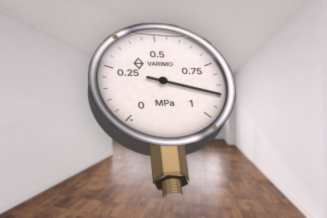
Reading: 0.9; MPa
